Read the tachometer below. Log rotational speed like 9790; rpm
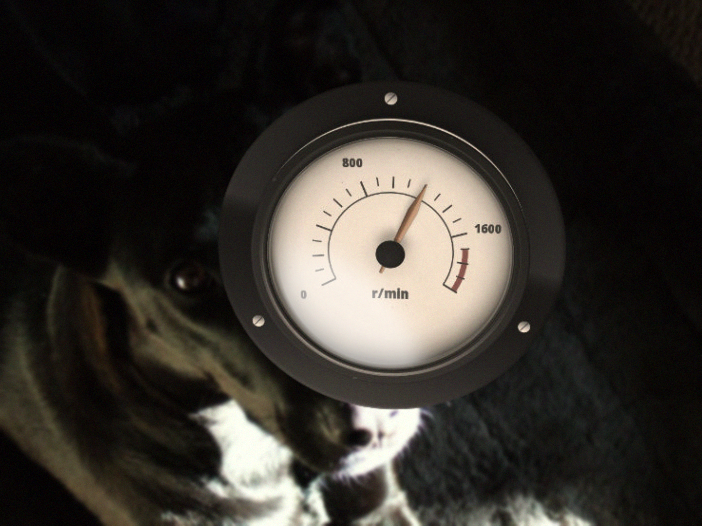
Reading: 1200; rpm
